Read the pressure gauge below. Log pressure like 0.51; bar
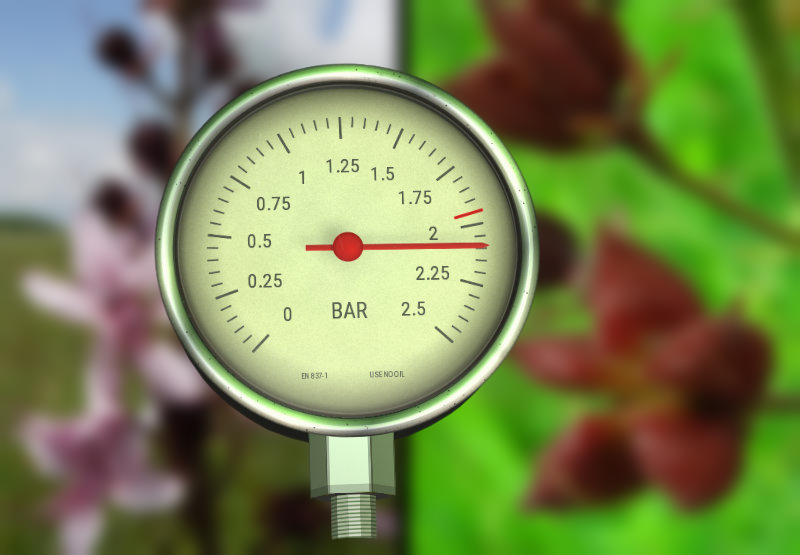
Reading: 2.1; bar
